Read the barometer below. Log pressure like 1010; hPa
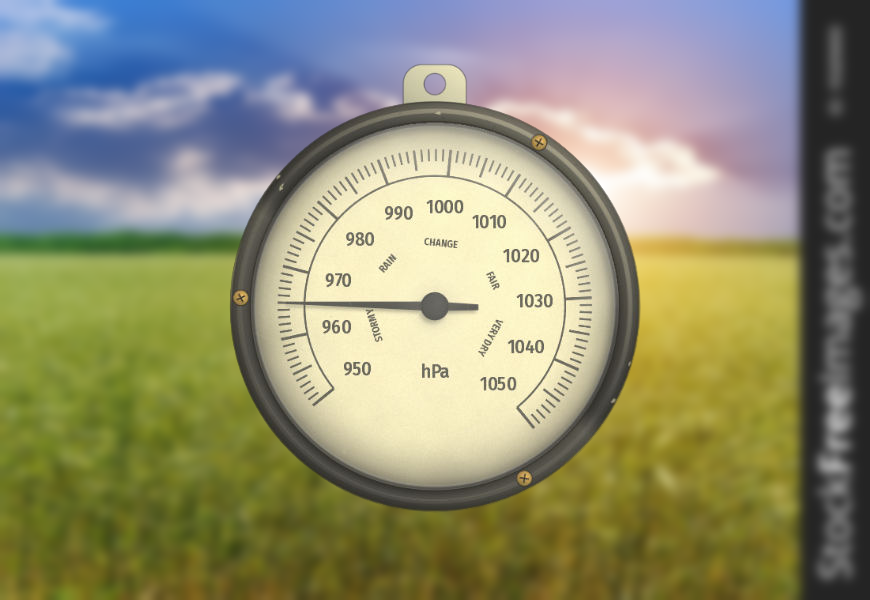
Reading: 965; hPa
